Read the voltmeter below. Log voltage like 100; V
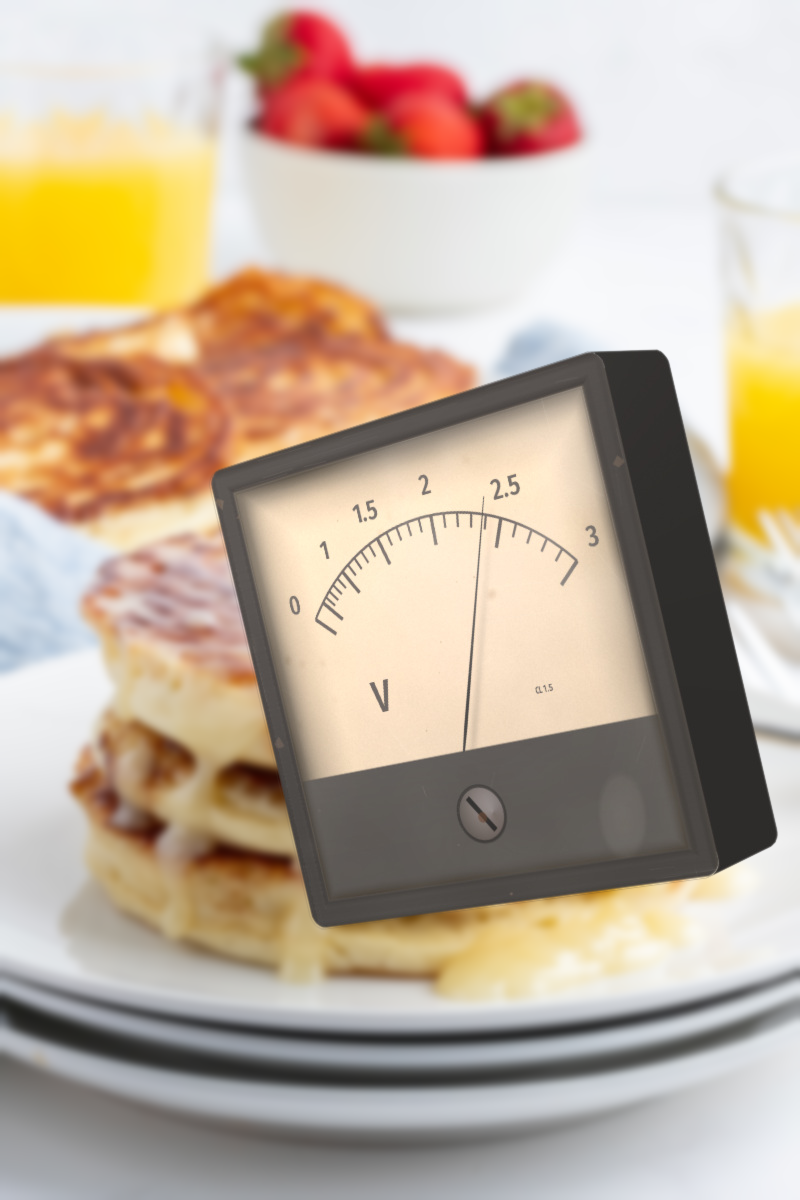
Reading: 2.4; V
